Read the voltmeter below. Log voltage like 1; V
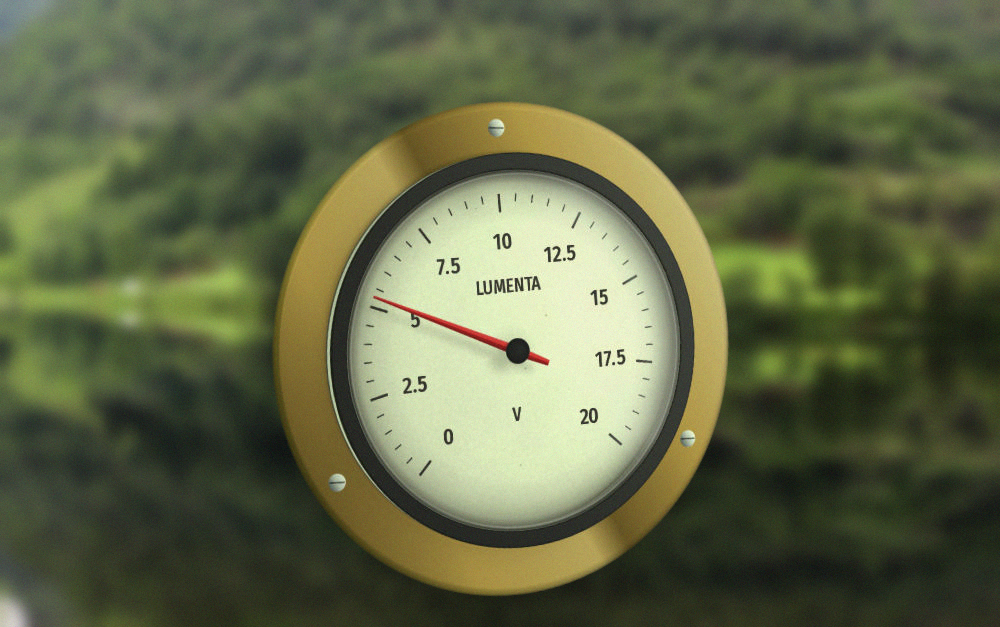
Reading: 5.25; V
